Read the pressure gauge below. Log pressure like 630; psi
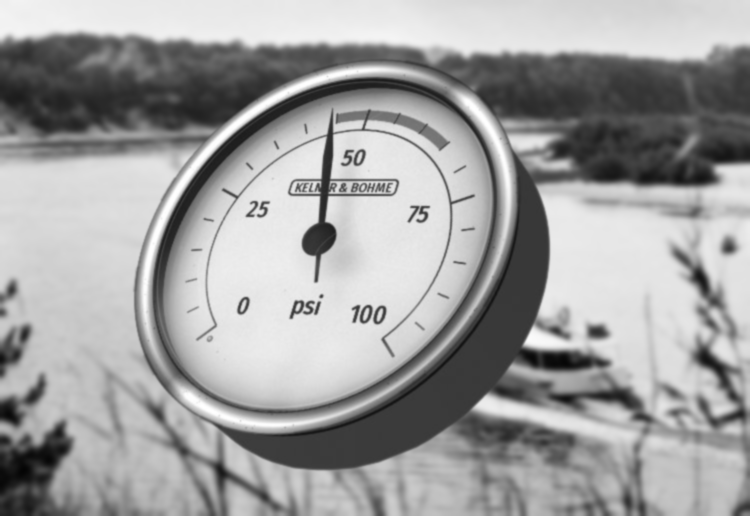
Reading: 45; psi
